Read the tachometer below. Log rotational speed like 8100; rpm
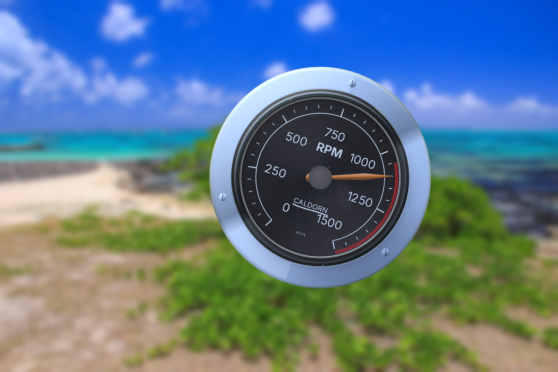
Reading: 1100; rpm
